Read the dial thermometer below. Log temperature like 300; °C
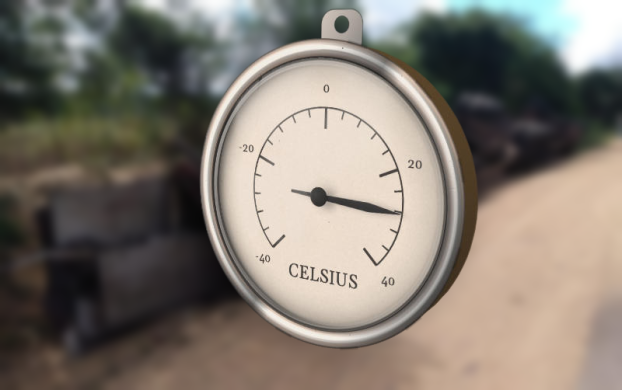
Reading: 28; °C
